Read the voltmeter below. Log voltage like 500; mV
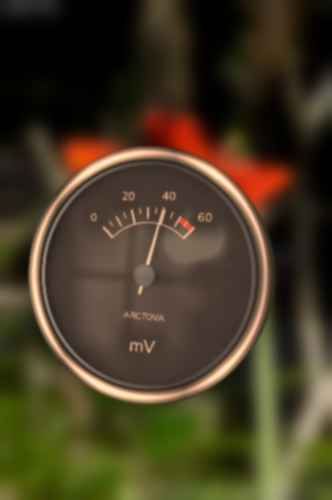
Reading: 40; mV
